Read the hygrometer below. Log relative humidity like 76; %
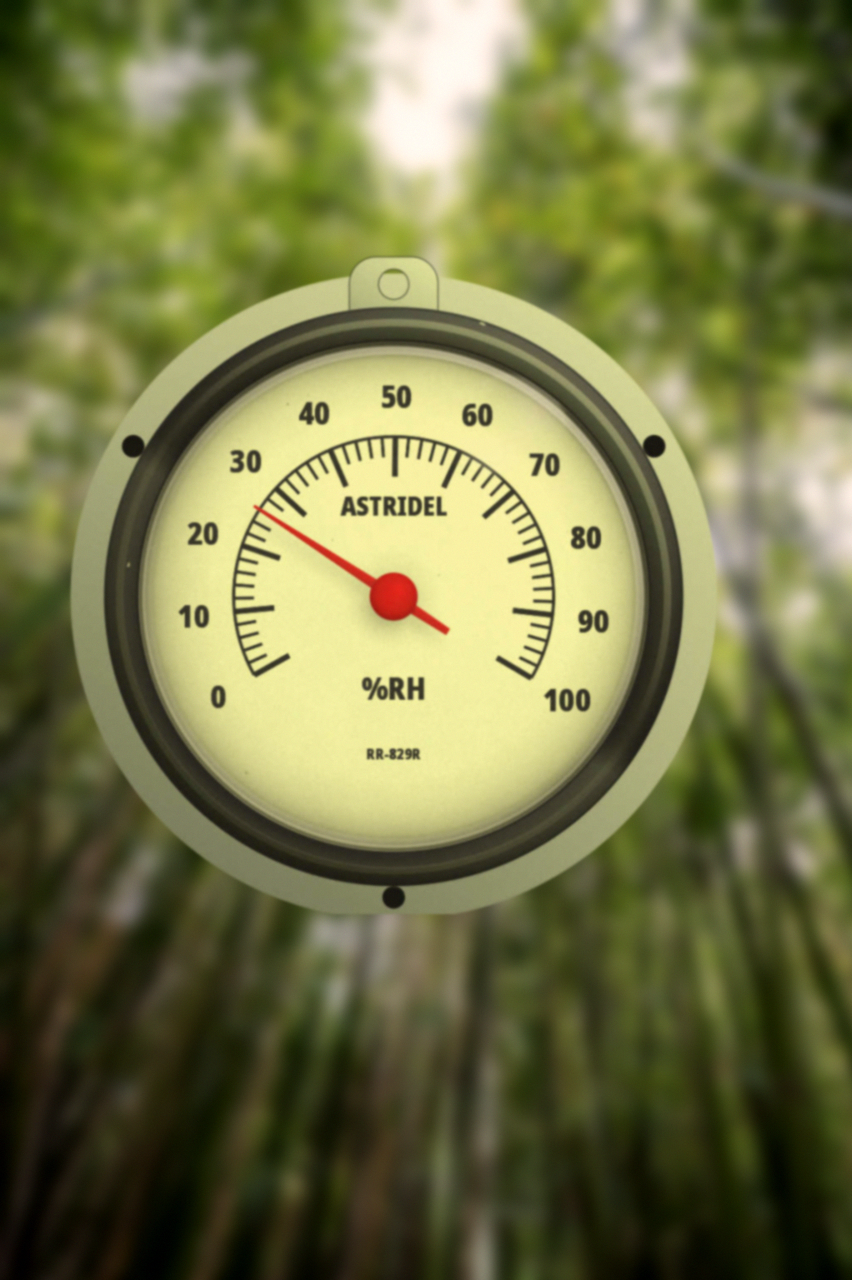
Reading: 26; %
